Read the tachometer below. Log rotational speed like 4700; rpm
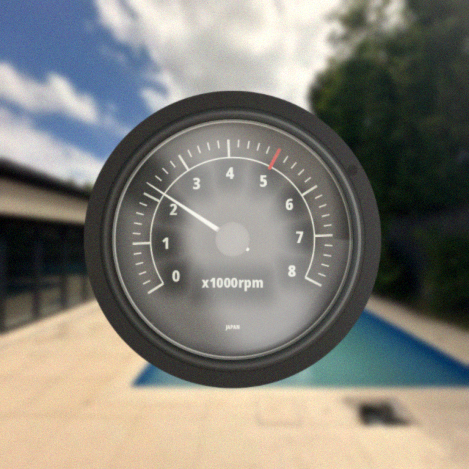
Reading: 2200; rpm
